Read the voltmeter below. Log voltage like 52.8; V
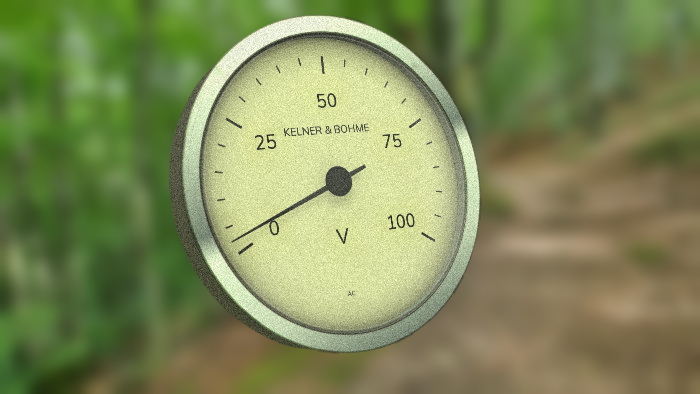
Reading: 2.5; V
